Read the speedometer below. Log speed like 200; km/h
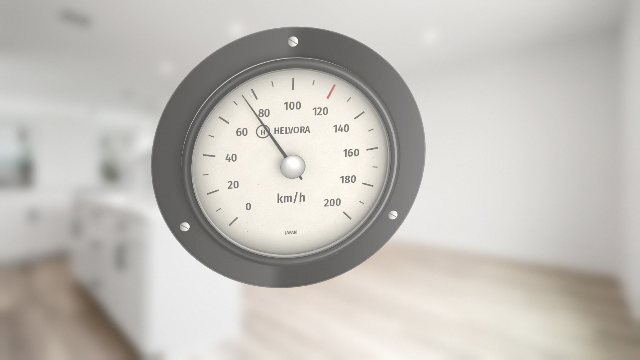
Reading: 75; km/h
